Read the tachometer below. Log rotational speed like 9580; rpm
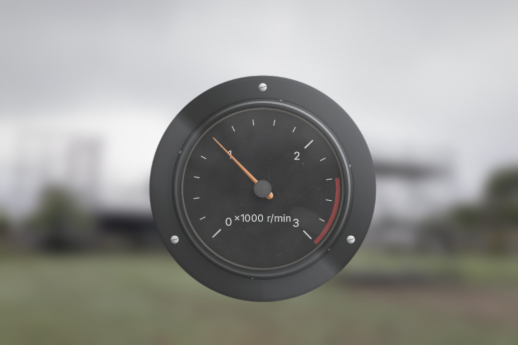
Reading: 1000; rpm
